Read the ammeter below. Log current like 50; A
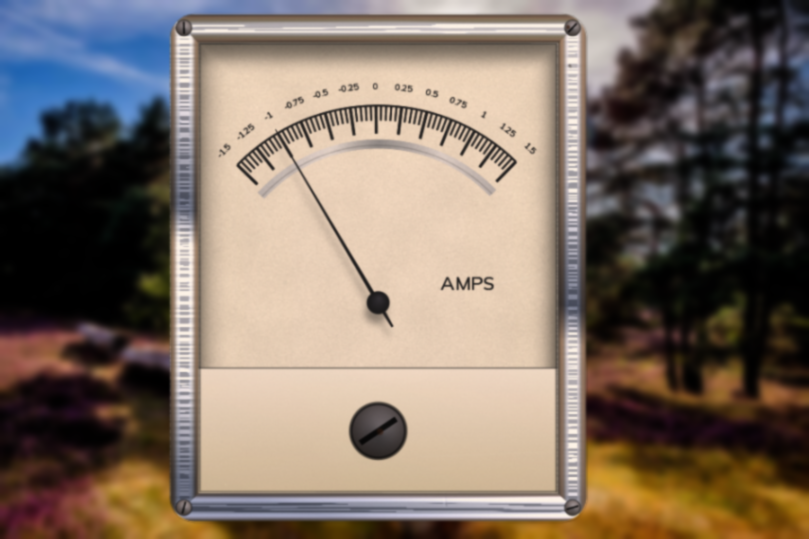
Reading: -1; A
